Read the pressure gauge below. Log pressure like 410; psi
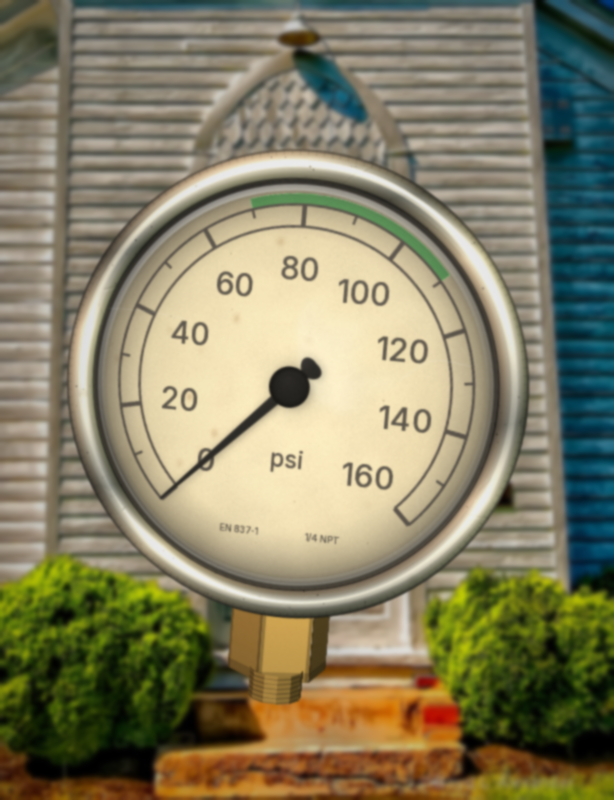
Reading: 0; psi
